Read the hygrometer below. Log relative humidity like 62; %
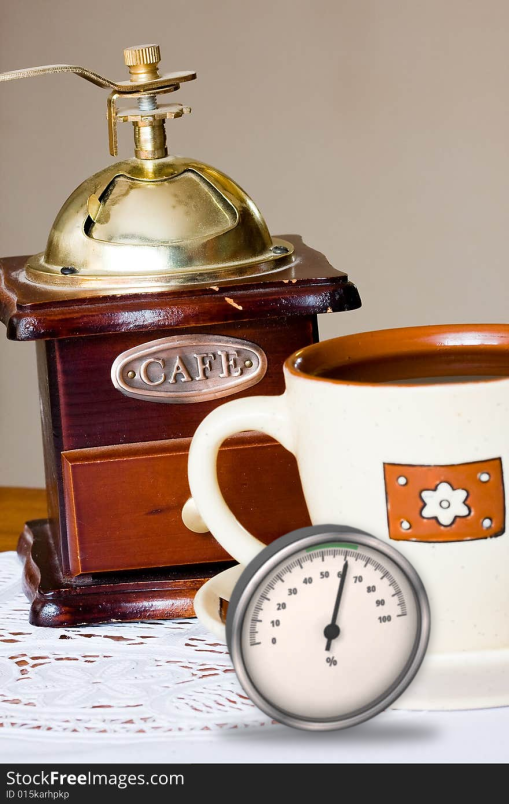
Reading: 60; %
